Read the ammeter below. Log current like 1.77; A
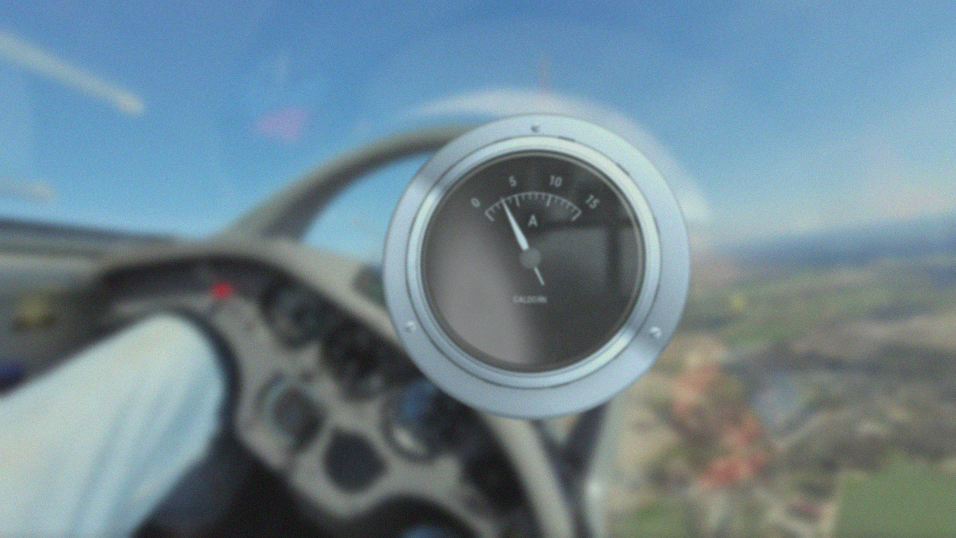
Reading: 3; A
